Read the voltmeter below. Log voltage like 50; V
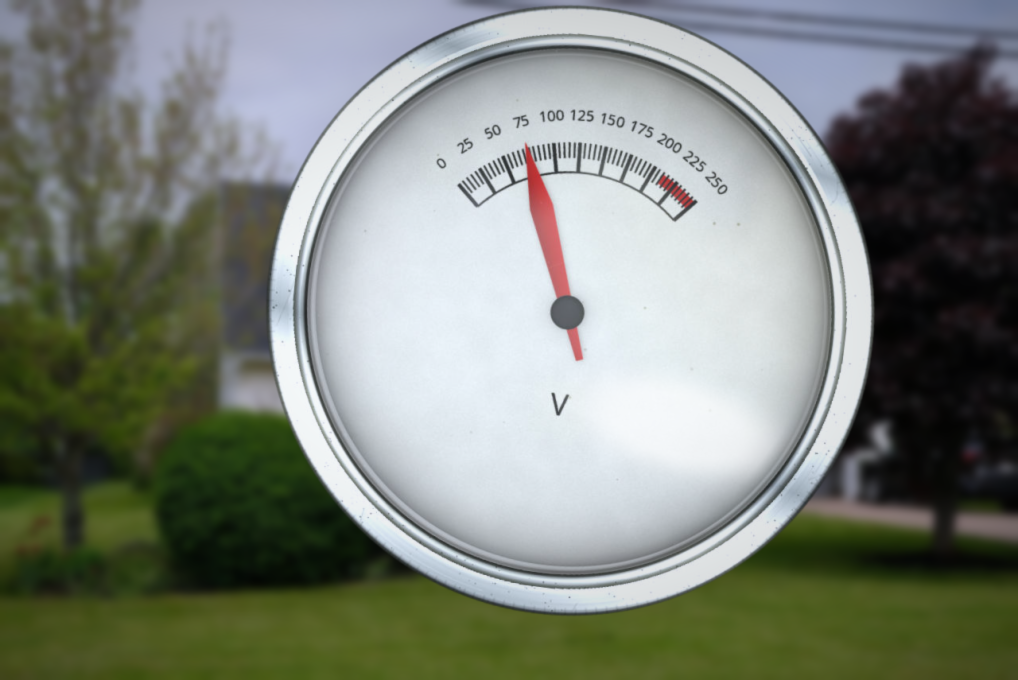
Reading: 75; V
